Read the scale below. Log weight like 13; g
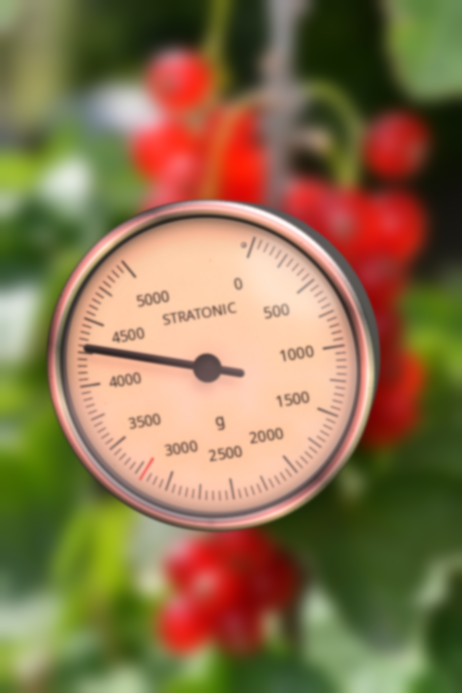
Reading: 4300; g
